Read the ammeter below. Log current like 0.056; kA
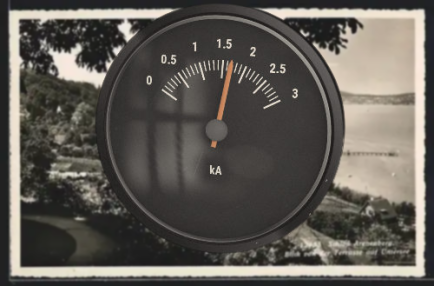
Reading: 1.7; kA
